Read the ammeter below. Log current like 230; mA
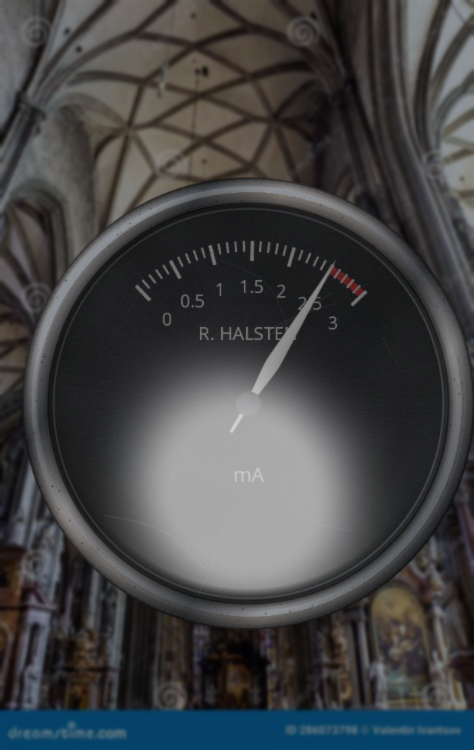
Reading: 2.5; mA
